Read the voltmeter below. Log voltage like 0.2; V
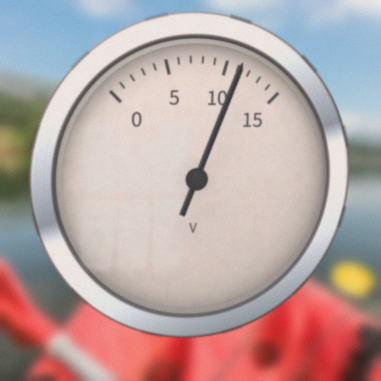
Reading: 11; V
